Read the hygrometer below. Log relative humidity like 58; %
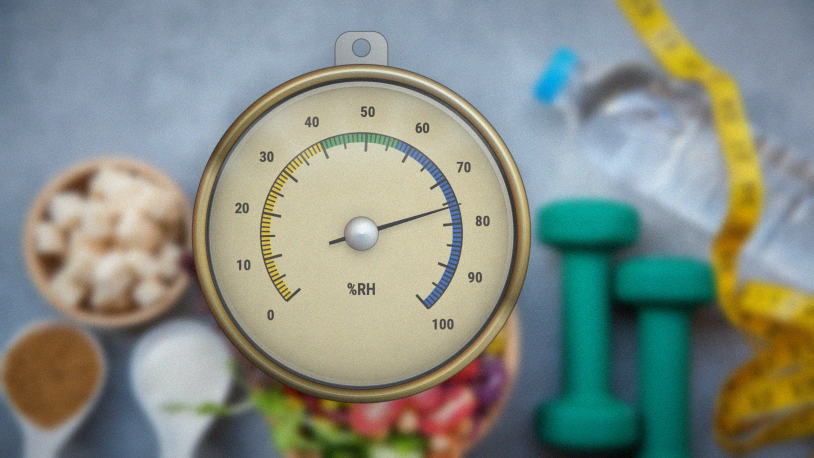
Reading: 76; %
